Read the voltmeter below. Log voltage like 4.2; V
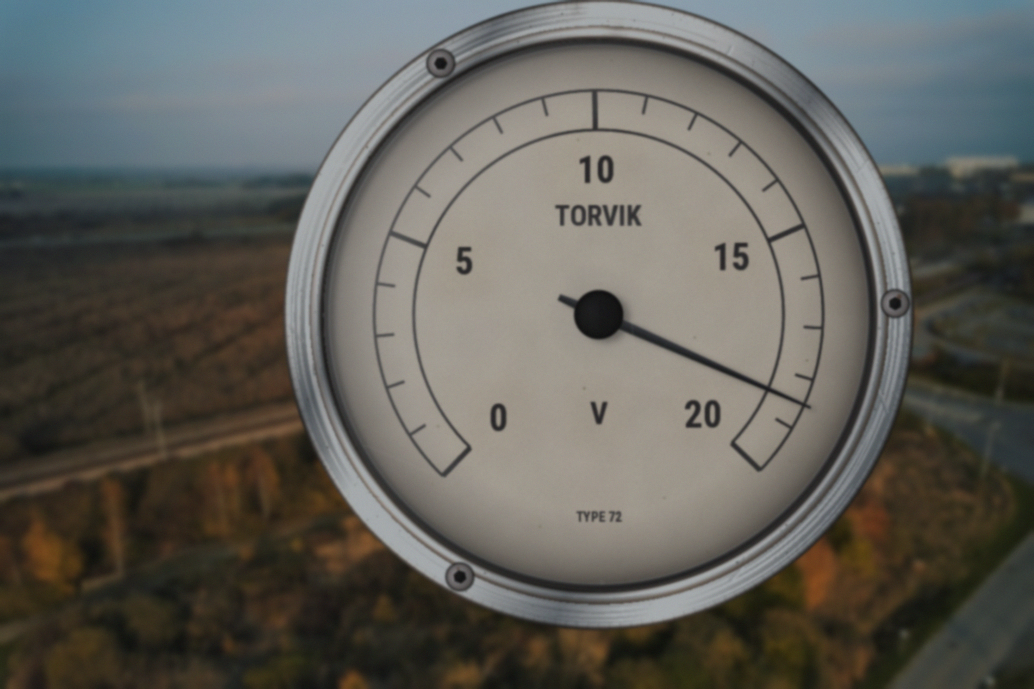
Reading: 18.5; V
